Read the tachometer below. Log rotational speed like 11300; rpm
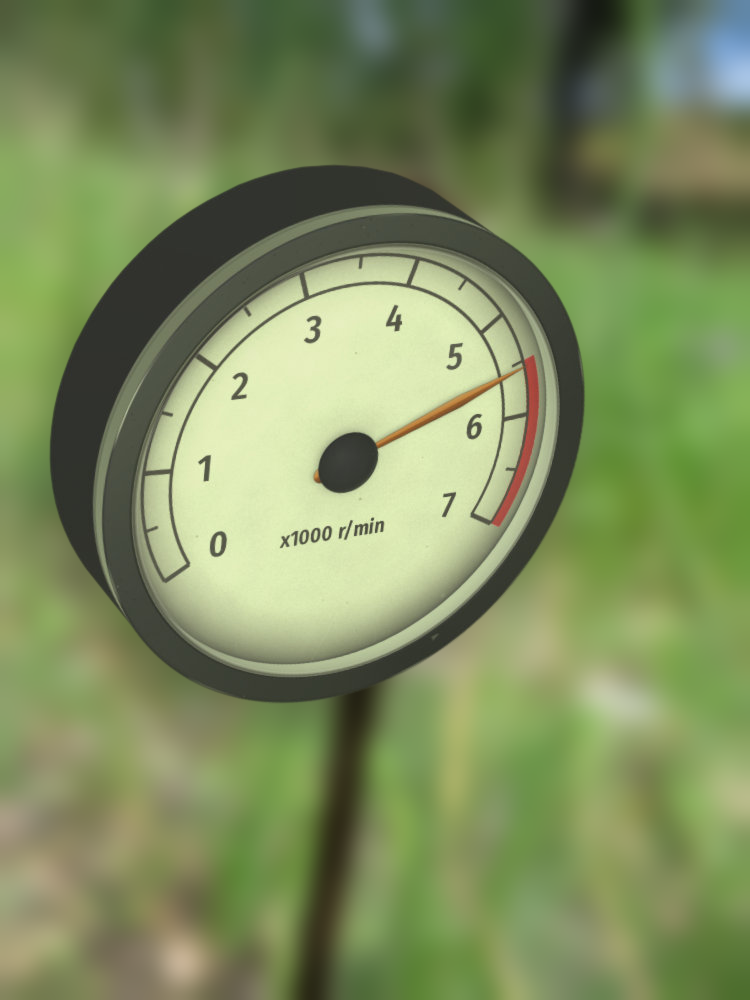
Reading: 5500; rpm
